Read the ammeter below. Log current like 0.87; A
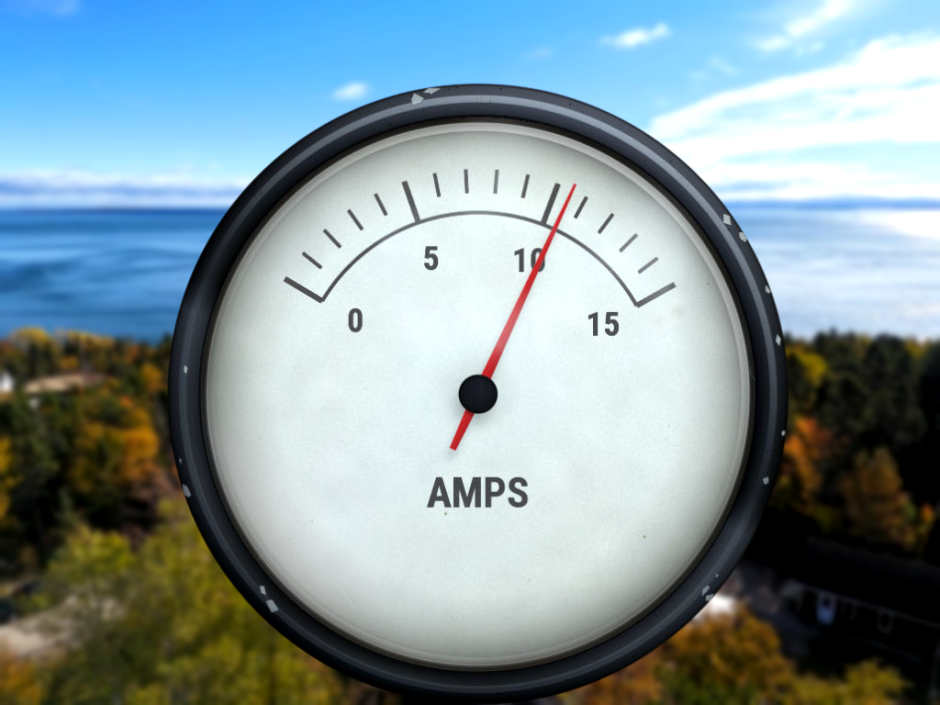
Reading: 10.5; A
